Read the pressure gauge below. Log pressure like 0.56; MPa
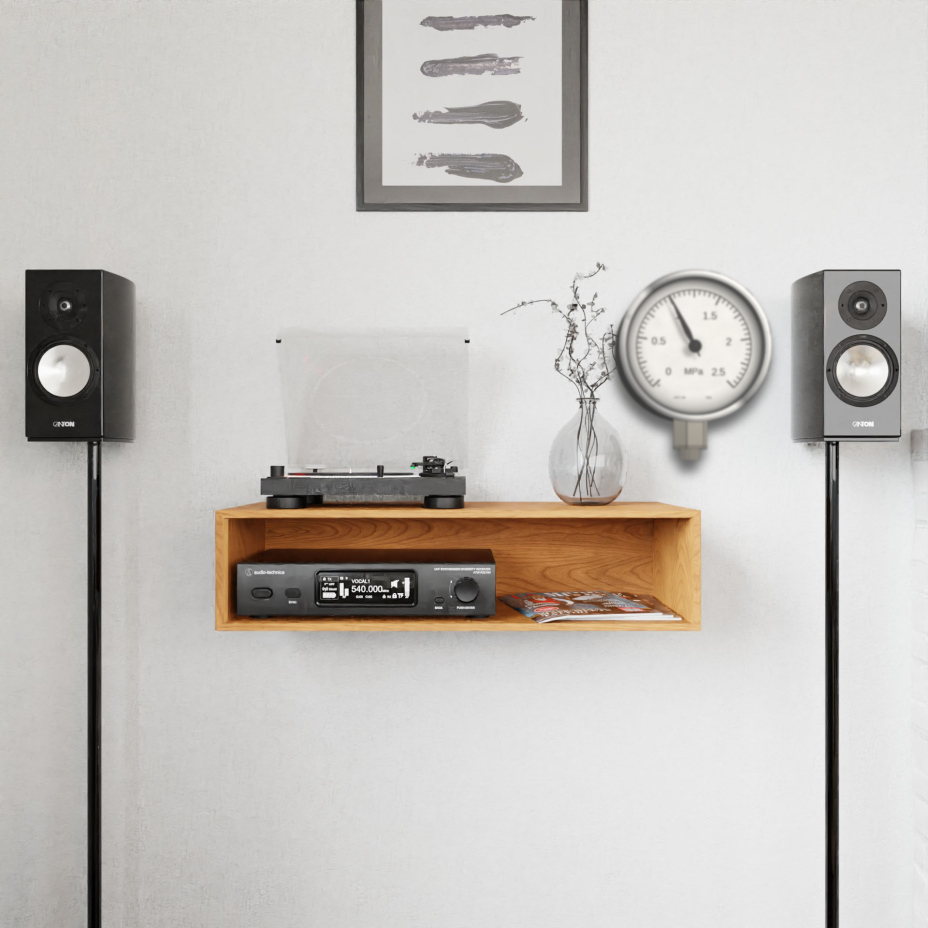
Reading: 1; MPa
